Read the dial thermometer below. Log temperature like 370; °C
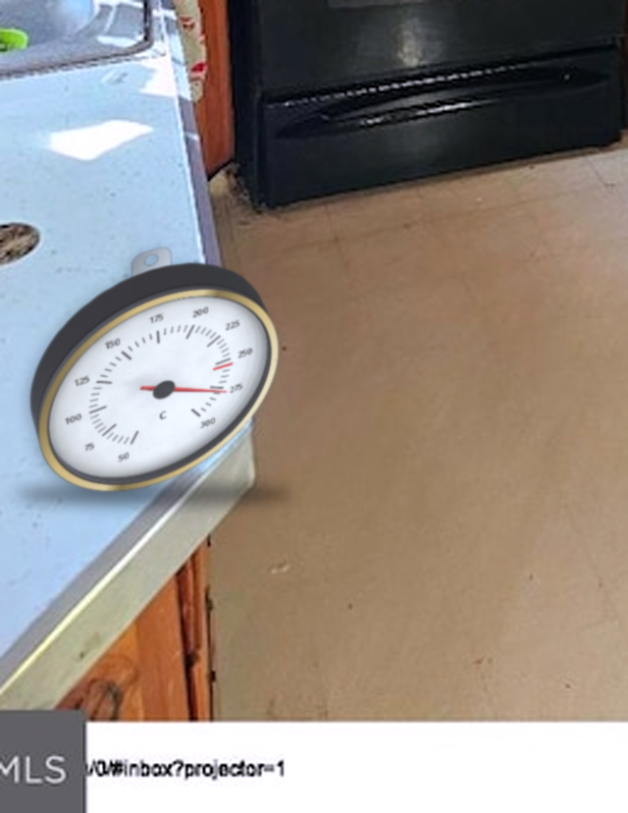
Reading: 275; °C
